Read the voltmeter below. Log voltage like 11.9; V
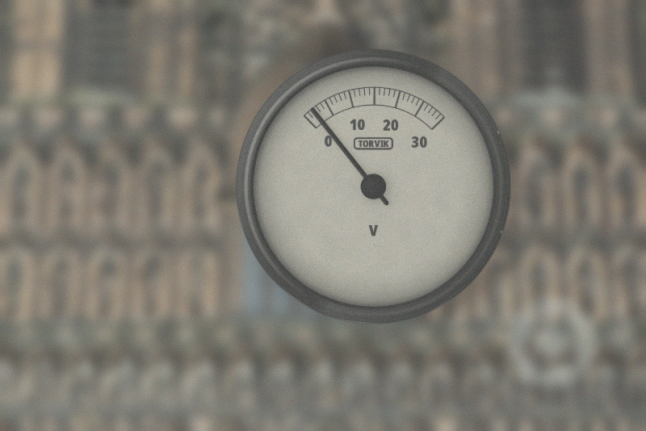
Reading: 2; V
